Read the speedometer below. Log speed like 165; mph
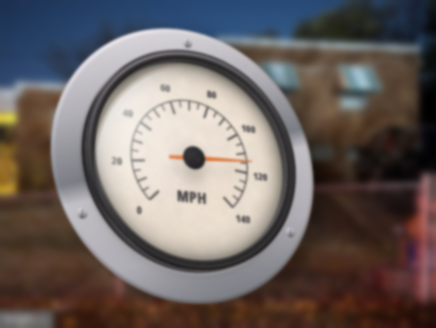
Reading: 115; mph
